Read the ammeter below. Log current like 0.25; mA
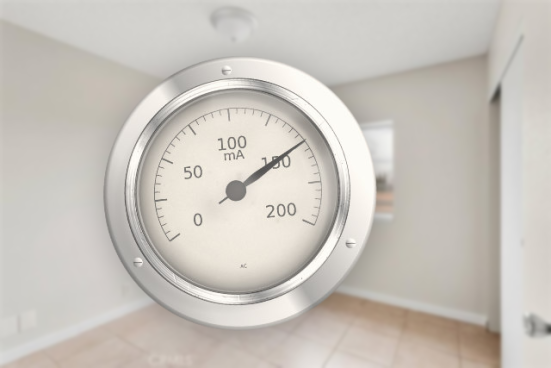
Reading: 150; mA
